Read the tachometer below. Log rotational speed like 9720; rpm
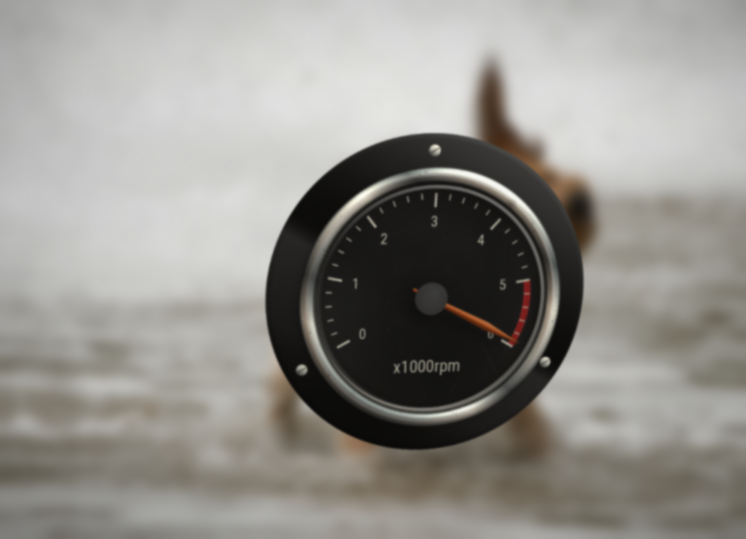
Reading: 5900; rpm
